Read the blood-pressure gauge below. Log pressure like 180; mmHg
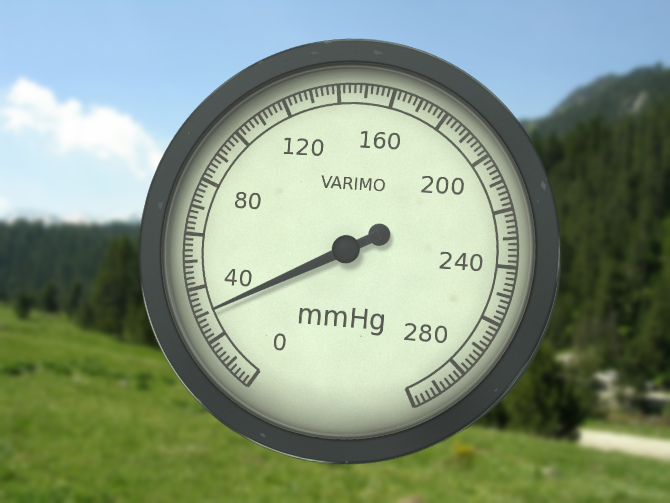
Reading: 30; mmHg
